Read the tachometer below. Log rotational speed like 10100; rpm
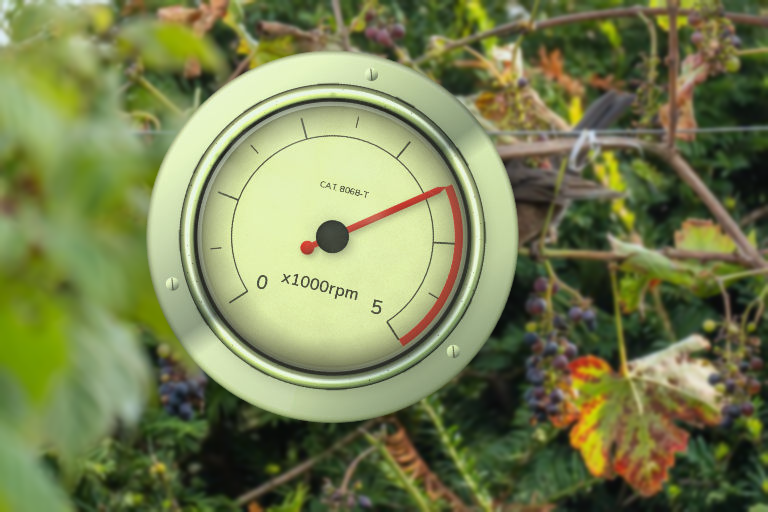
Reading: 3500; rpm
